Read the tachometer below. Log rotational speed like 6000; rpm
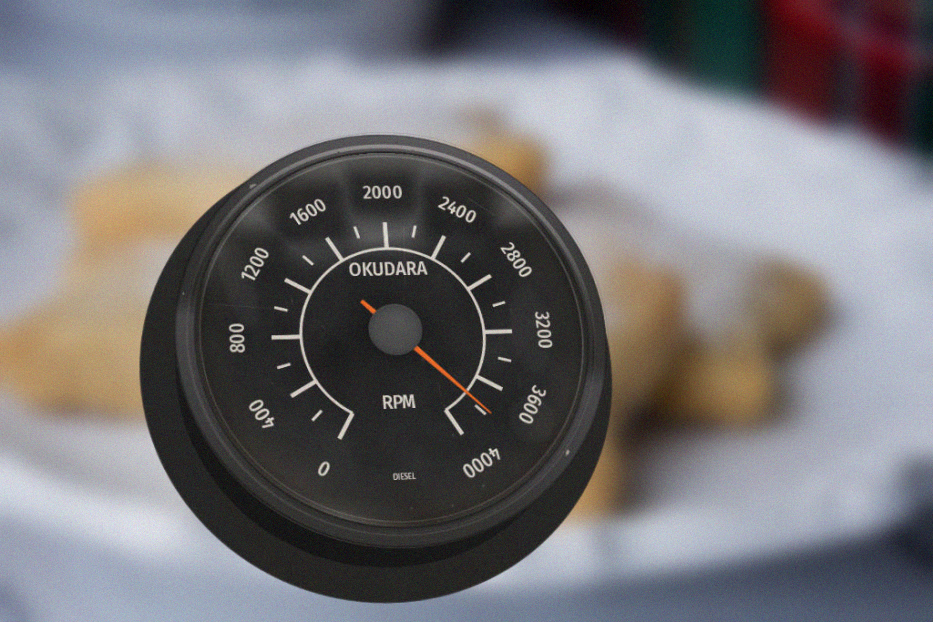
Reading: 3800; rpm
